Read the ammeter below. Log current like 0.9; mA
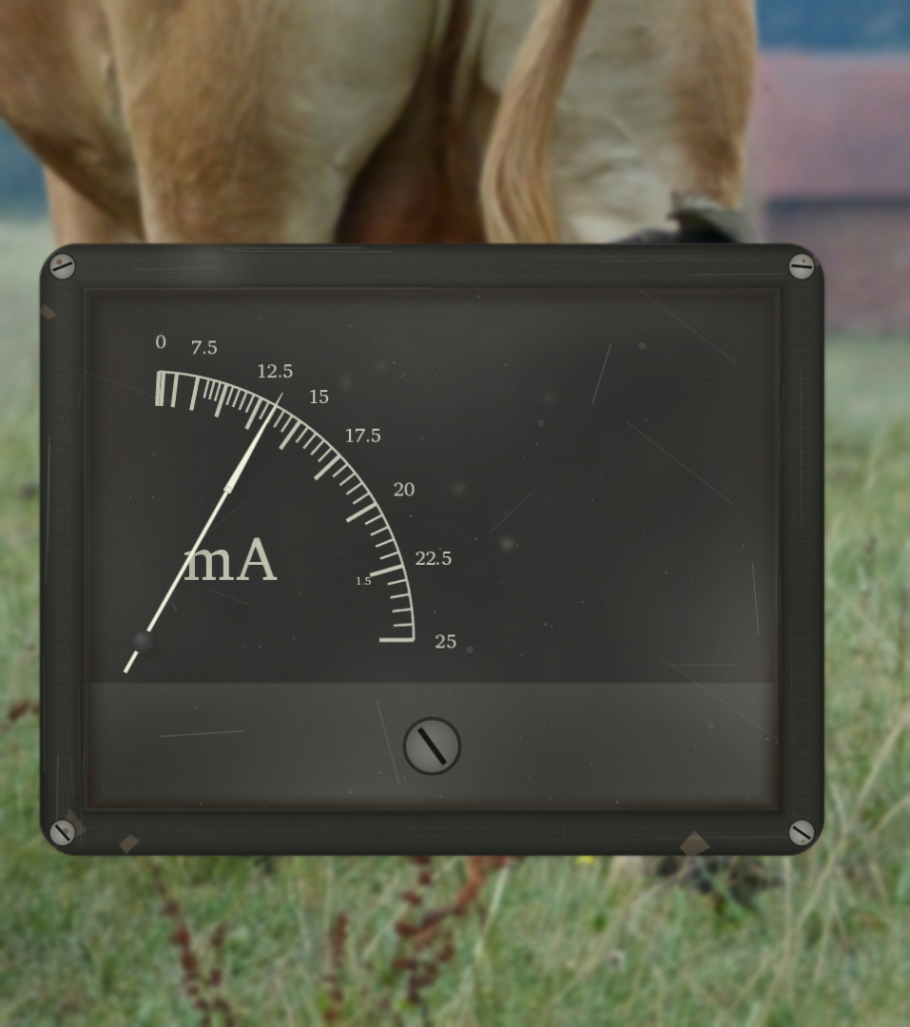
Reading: 13.5; mA
